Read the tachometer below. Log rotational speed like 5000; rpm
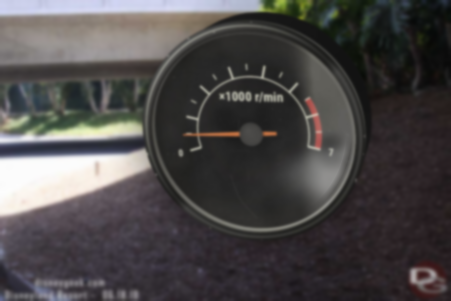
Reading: 500; rpm
